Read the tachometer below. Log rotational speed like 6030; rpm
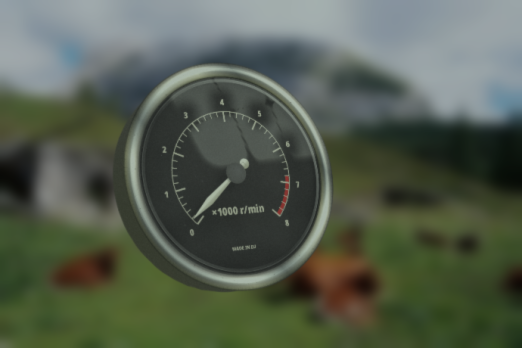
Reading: 200; rpm
